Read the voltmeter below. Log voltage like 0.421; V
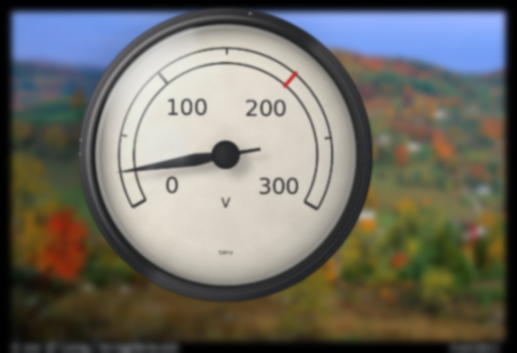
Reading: 25; V
